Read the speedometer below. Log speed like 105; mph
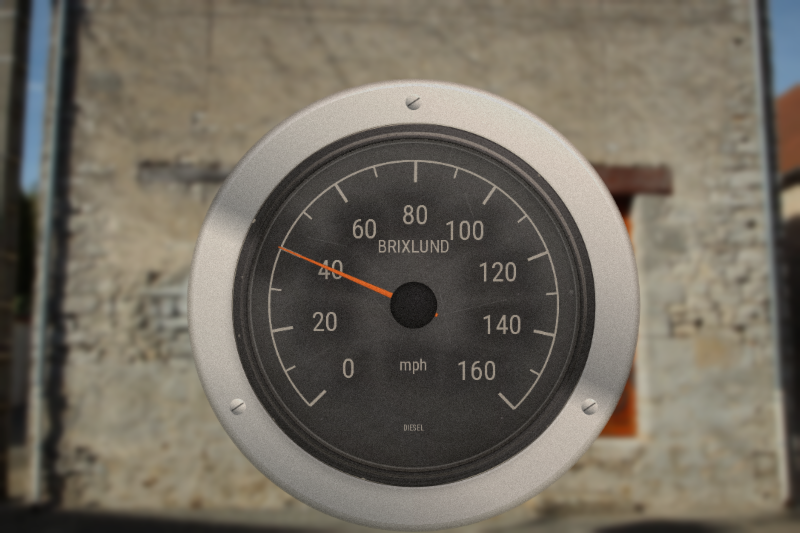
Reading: 40; mph
